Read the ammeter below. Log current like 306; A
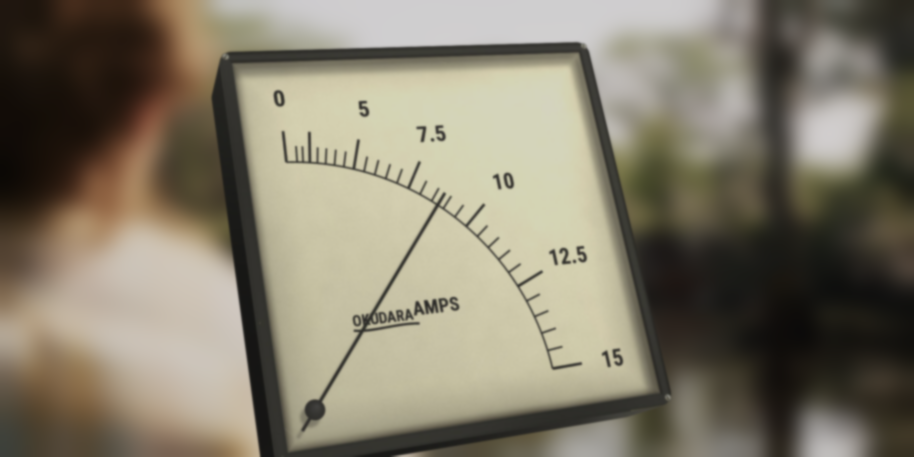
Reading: 8.75; A
